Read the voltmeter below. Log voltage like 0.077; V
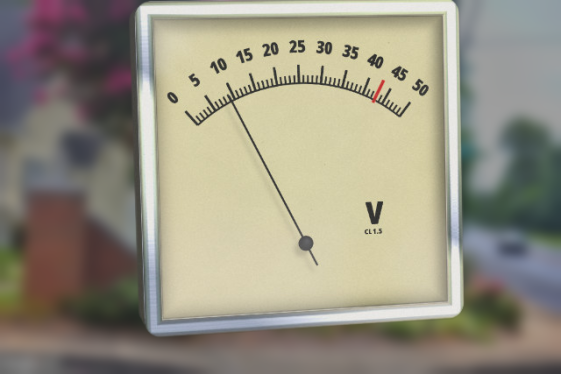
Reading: 9; V
